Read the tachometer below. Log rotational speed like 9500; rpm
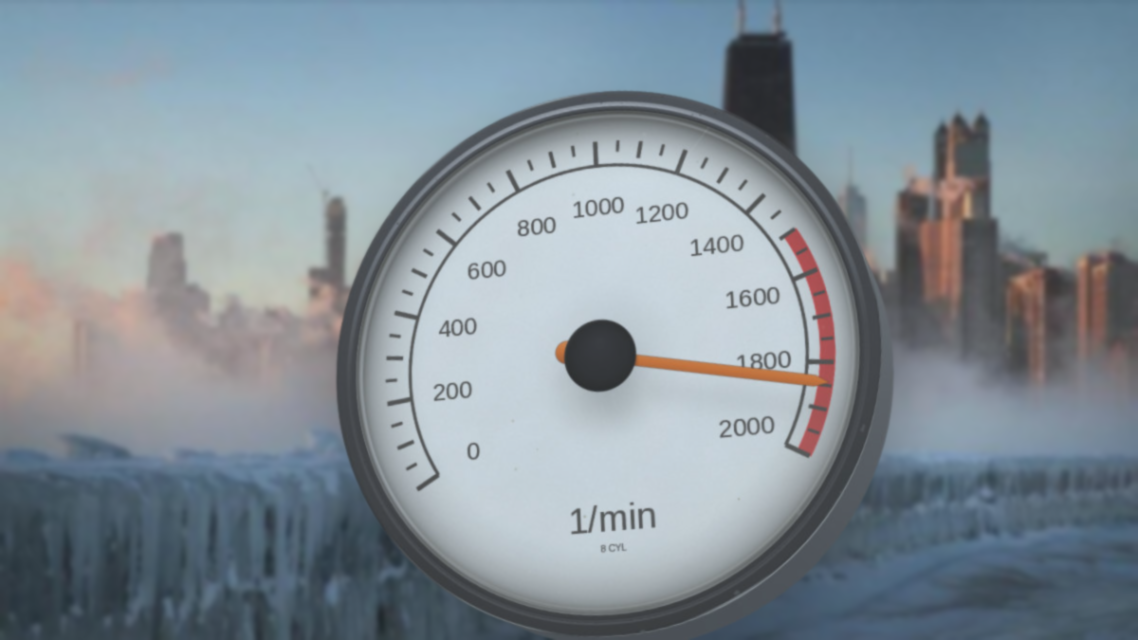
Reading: 1850; rpm
